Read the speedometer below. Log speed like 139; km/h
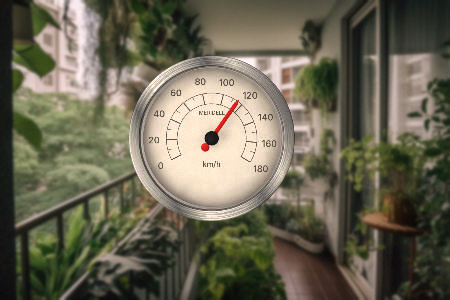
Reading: 115; km/h
